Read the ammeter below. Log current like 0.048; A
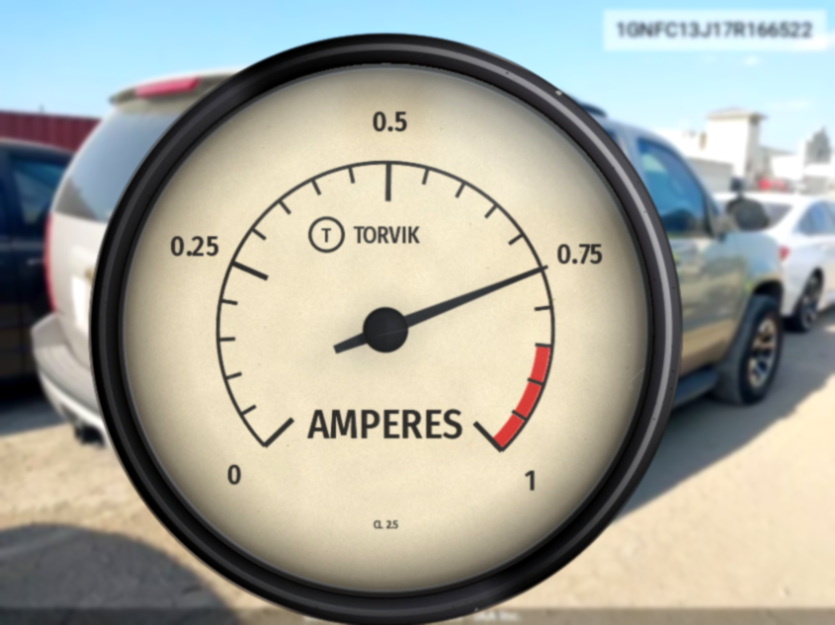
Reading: 0.75; A
